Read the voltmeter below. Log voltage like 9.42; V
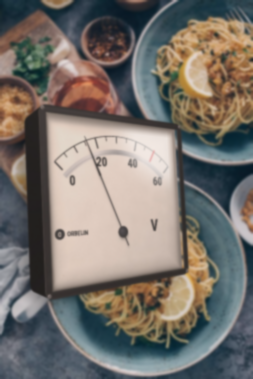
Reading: 15; V
